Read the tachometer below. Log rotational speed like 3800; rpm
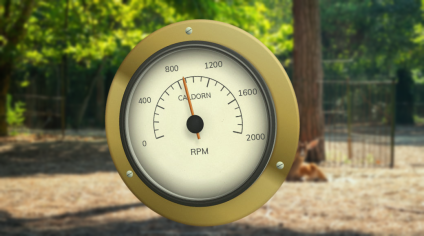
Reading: 900; rpm
